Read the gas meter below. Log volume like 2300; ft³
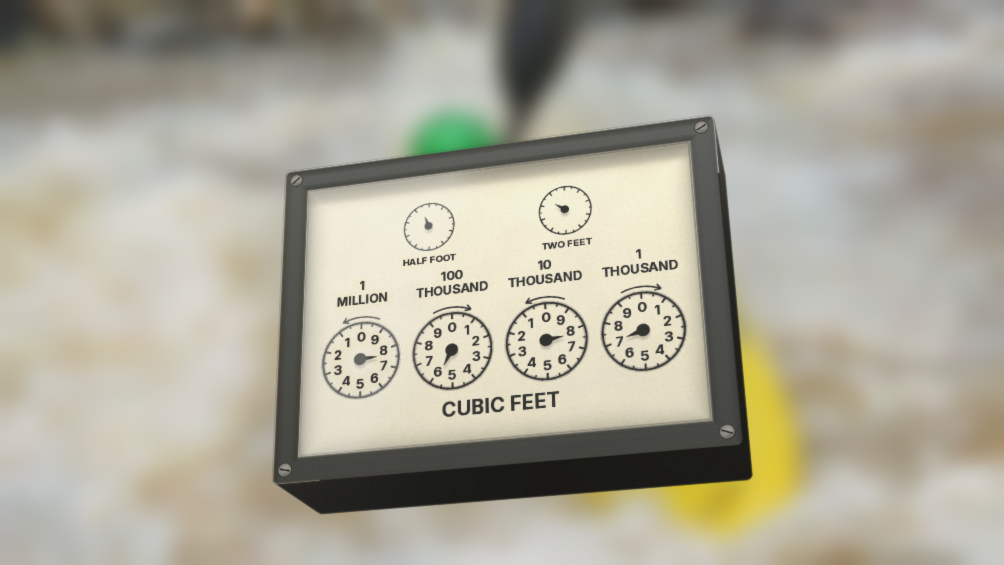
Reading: 757700; ft³
